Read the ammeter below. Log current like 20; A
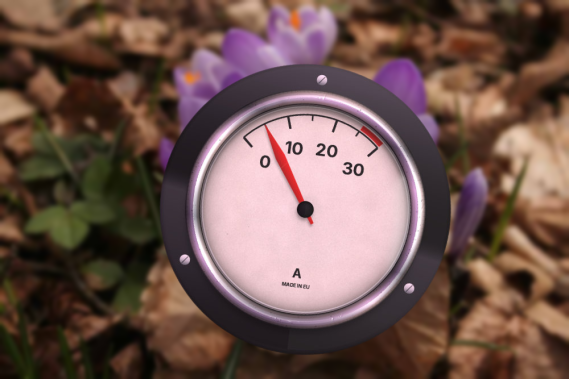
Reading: 5; A
